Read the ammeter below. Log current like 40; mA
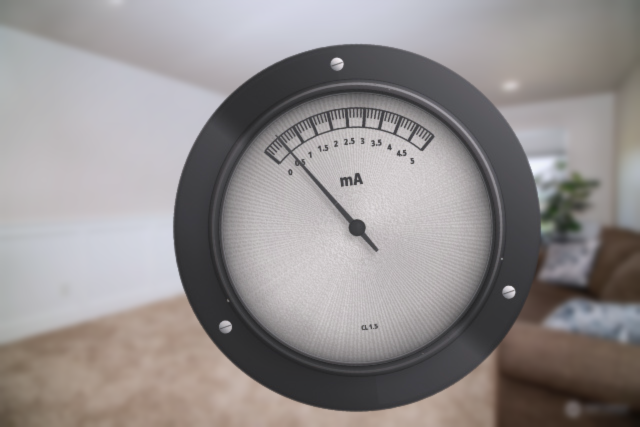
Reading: 0.5; mA
